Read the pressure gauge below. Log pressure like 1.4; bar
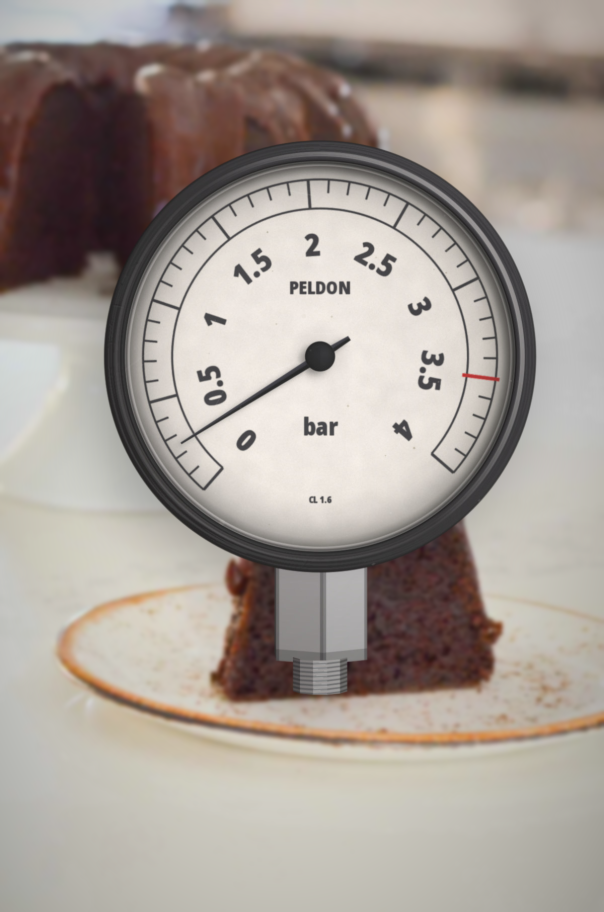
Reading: 0.25; bar
